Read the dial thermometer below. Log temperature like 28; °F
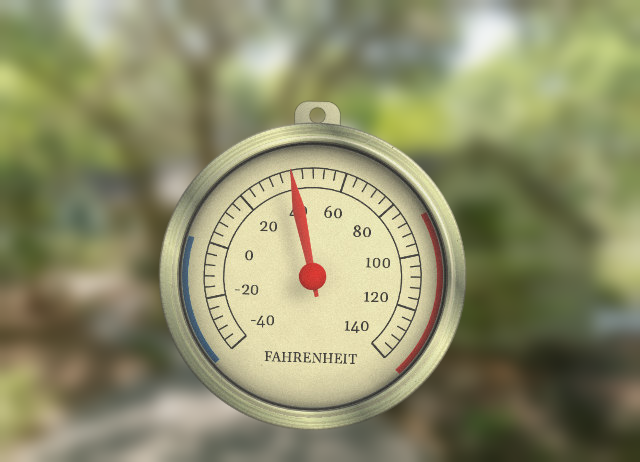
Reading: 40; °F
